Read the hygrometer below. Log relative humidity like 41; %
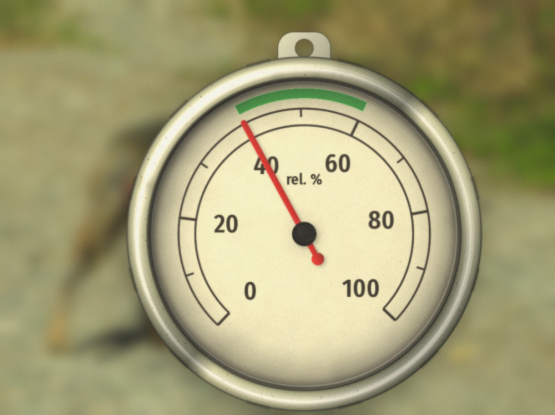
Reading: 40; %
